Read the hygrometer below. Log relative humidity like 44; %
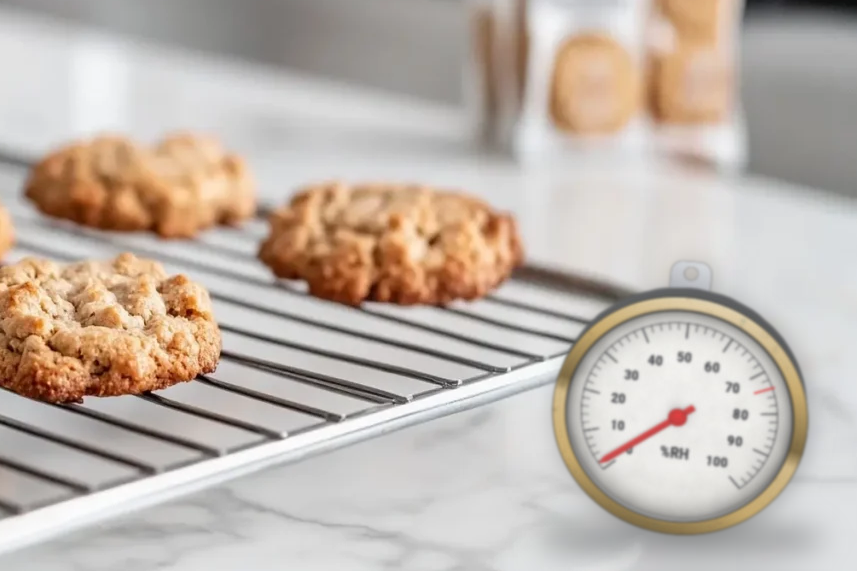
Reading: 2; %
